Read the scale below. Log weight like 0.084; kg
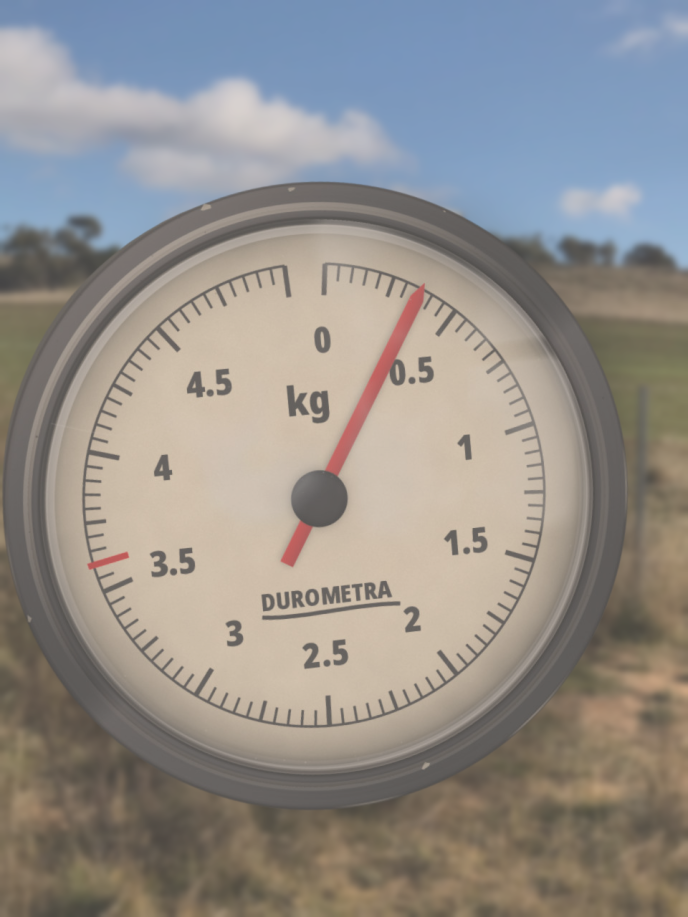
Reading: 0.35; kg
